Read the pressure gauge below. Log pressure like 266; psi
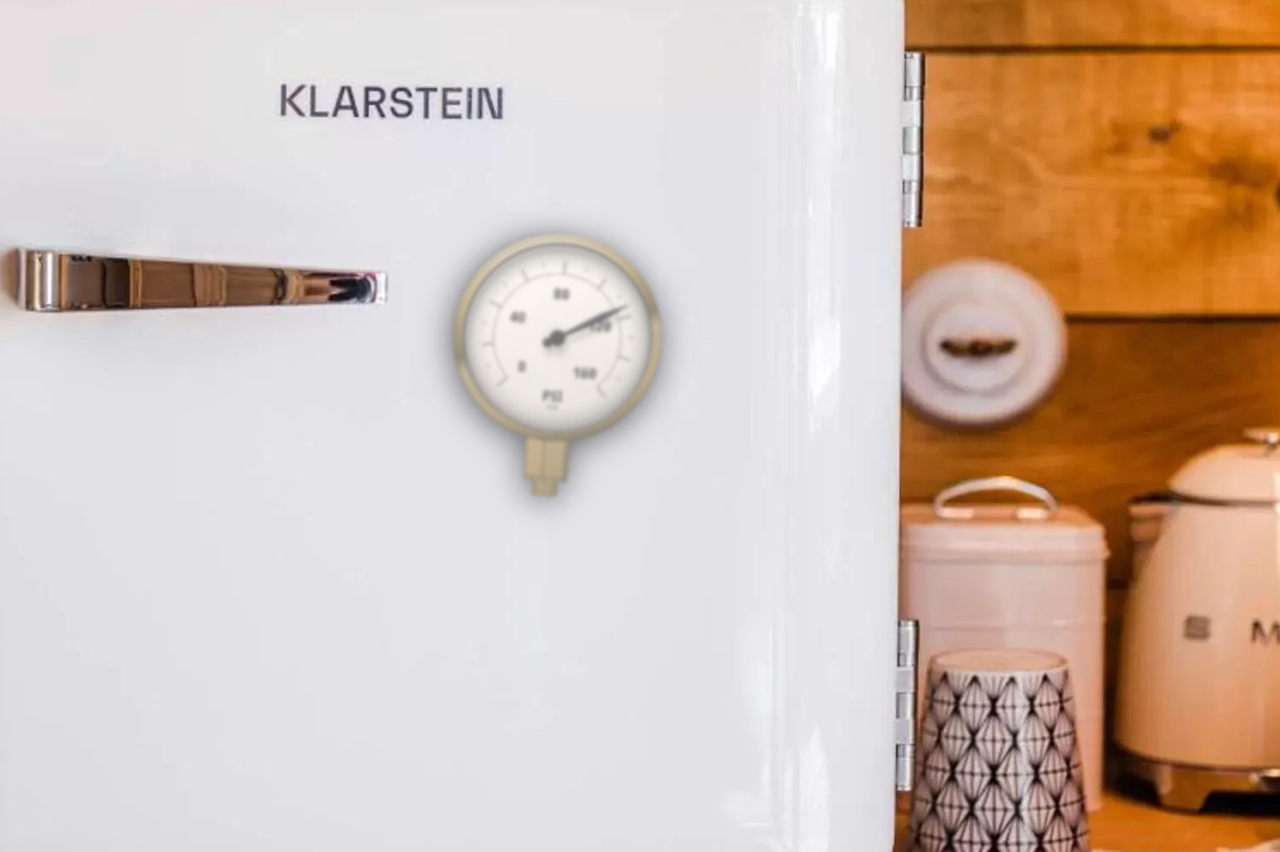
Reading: 115; psi
